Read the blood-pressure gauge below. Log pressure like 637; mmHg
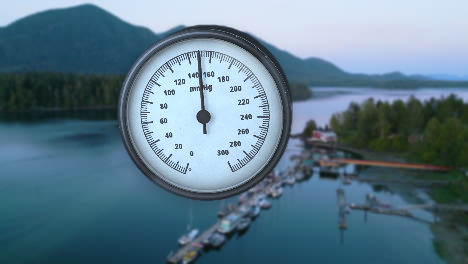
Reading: 150; mmHg
